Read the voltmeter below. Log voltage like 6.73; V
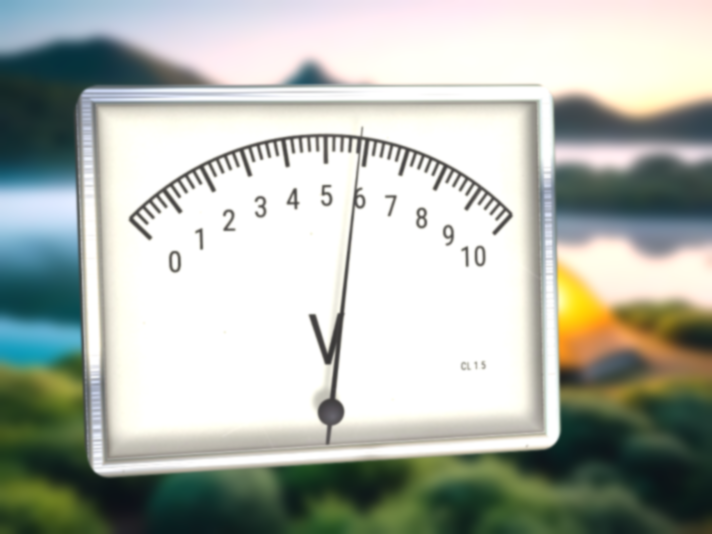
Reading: 5.8; V
